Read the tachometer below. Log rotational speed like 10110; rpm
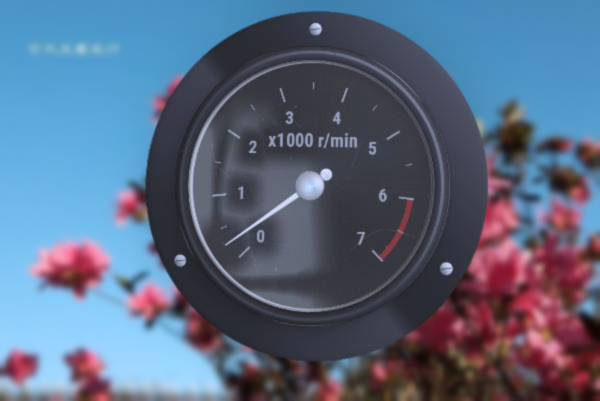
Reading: 250; rpm
